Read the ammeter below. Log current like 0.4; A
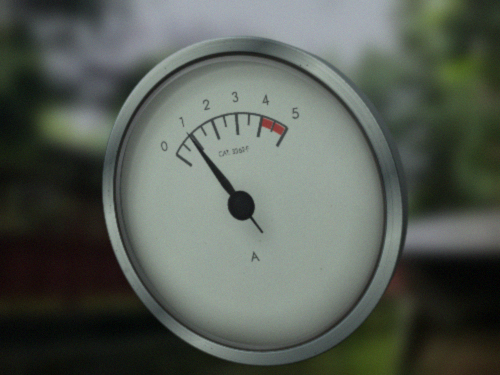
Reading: 1; A
